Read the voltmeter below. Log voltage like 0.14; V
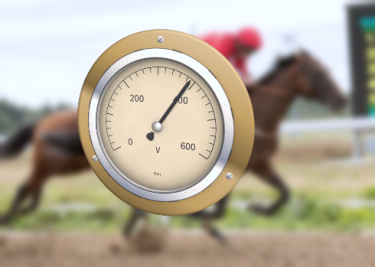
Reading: 390; V
